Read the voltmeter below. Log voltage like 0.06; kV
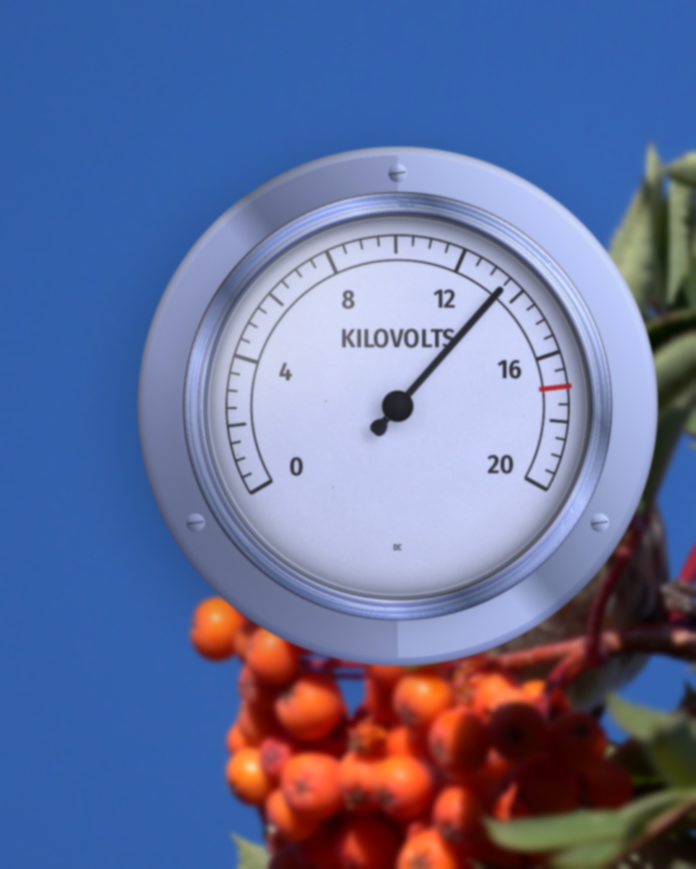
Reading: 13.5; kV
